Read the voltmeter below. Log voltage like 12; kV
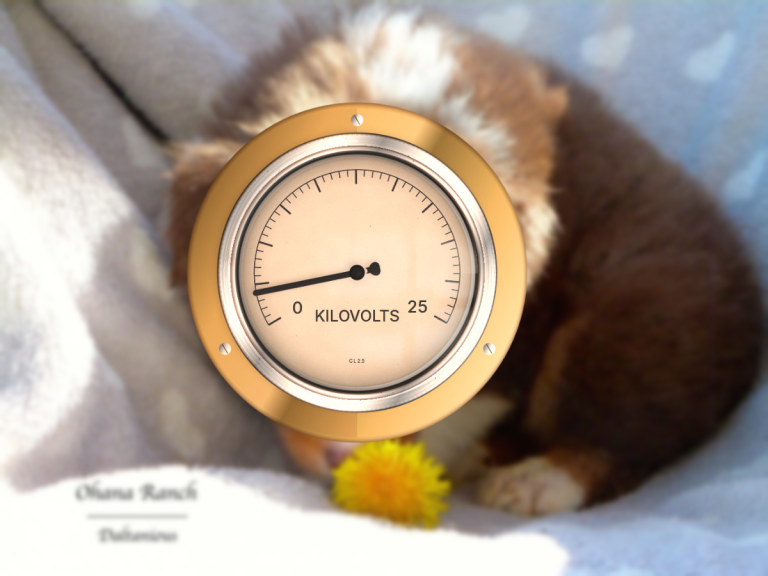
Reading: 2; kV
